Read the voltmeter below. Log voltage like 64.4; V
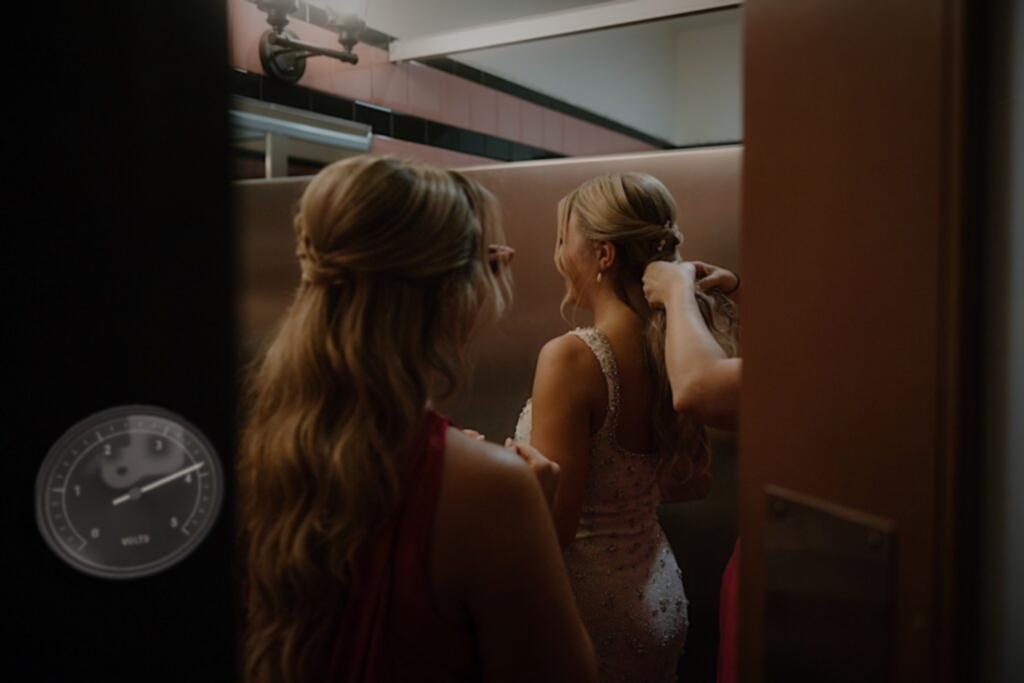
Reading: 3.8; V
